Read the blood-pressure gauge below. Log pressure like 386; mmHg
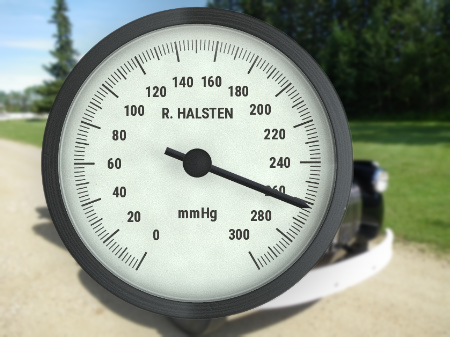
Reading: 262; mmHg
